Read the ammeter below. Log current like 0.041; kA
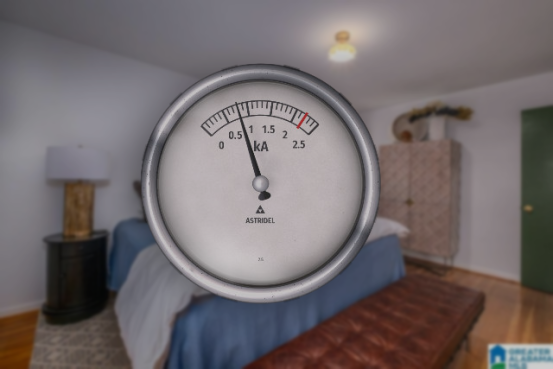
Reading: 0.8; kA
